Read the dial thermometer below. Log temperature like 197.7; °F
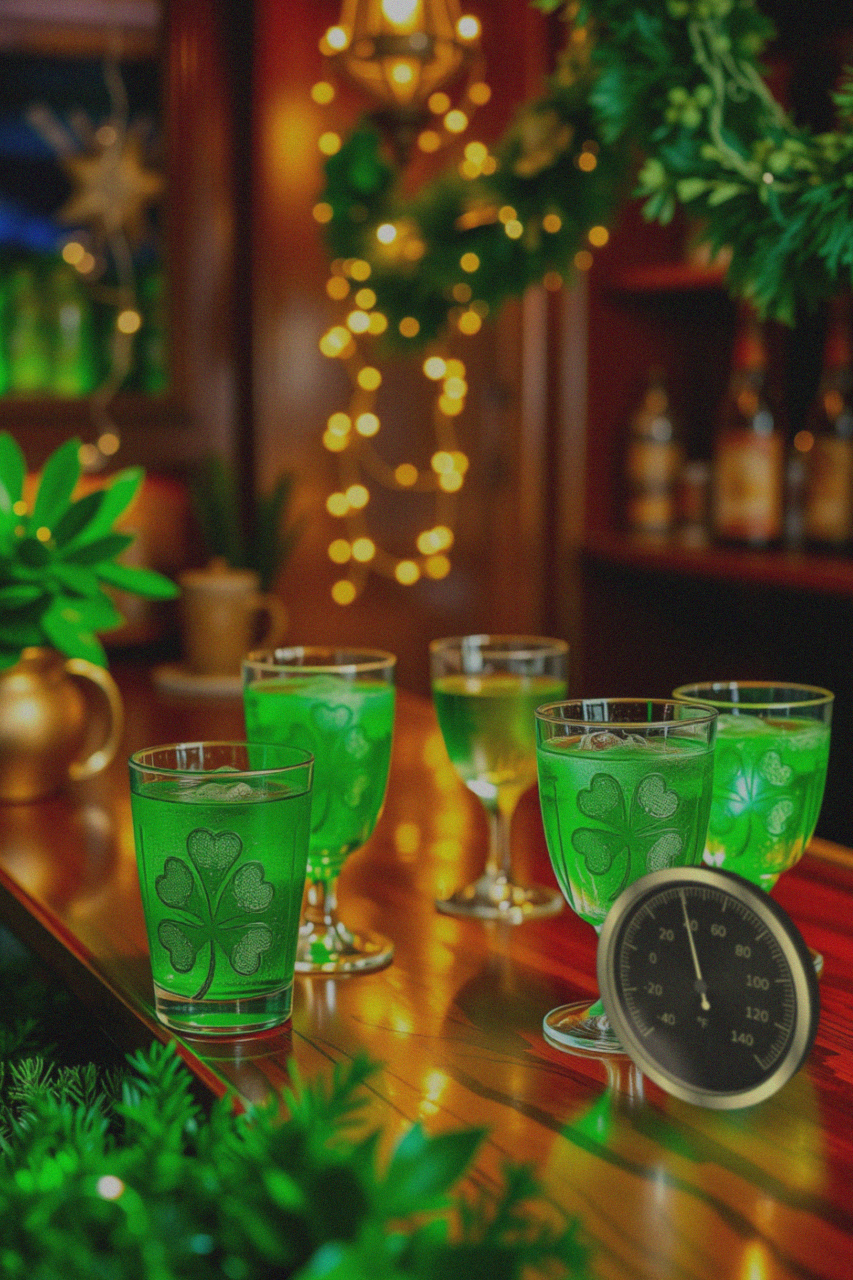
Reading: 40; °F
